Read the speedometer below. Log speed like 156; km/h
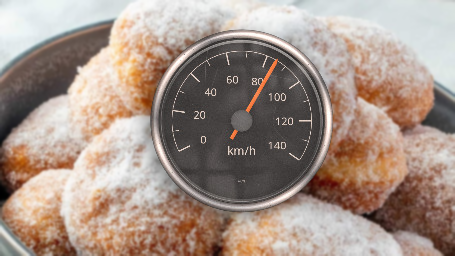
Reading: 85; km/h
